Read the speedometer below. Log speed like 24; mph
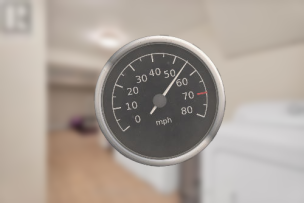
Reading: 55; mph
